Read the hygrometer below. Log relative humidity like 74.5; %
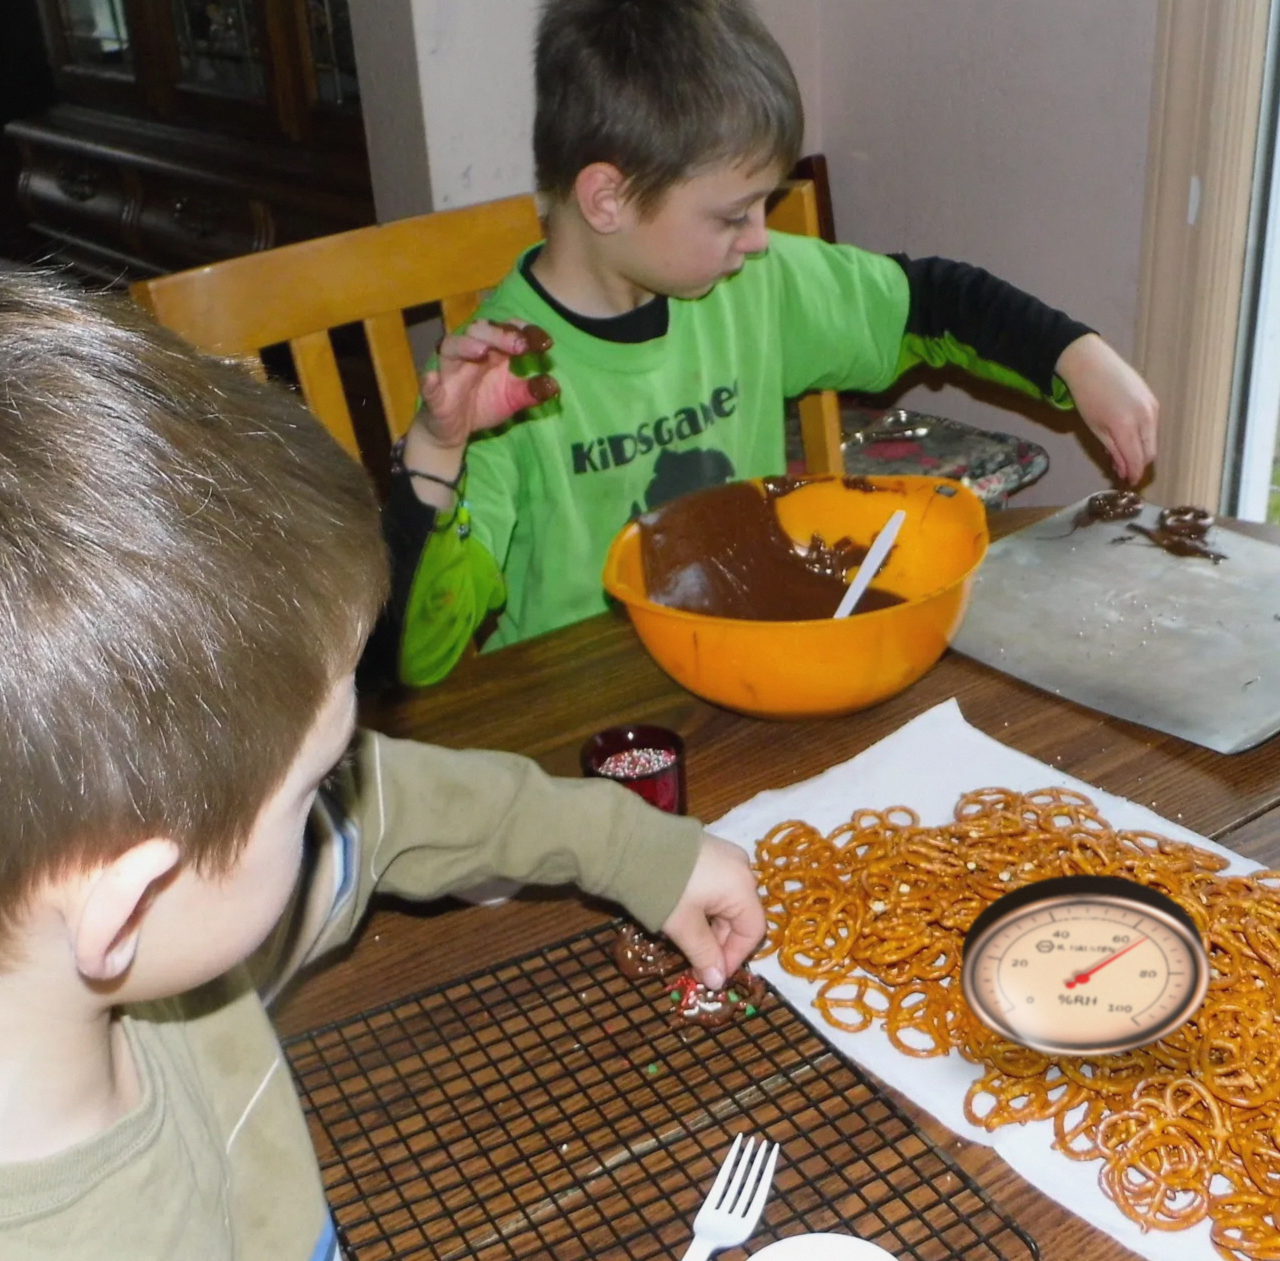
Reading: 64; %
